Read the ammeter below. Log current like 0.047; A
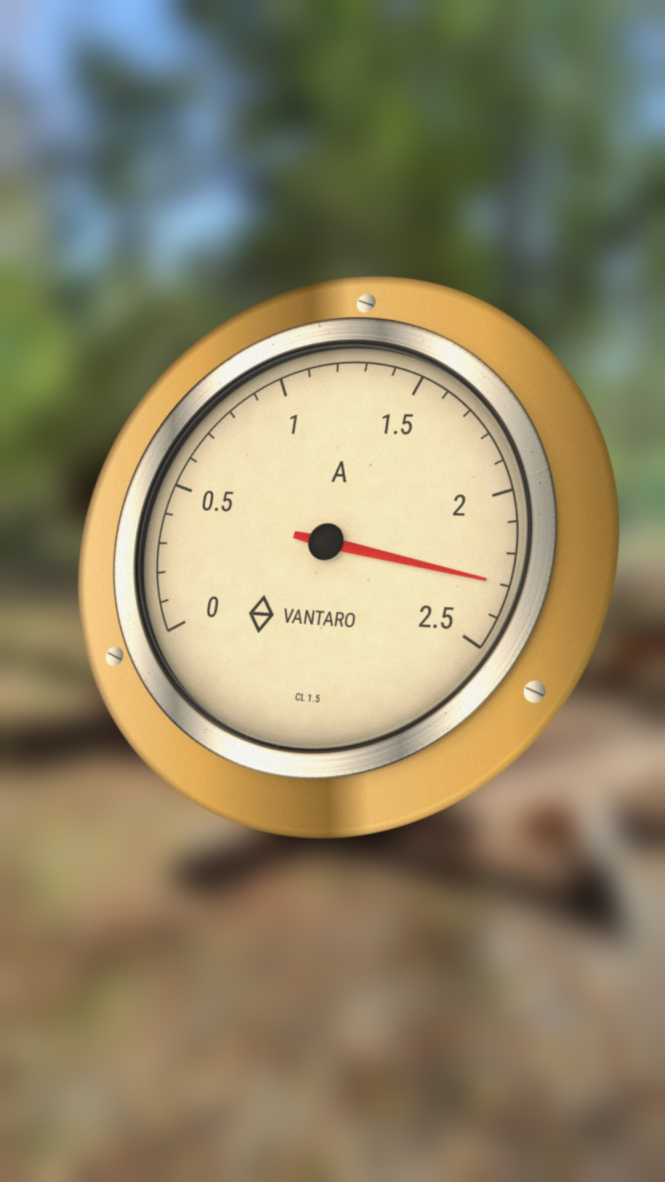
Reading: 2.3; A
